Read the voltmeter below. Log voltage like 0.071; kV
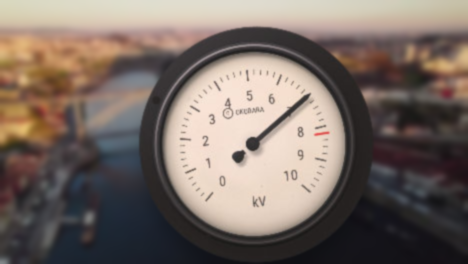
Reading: 7; kV
